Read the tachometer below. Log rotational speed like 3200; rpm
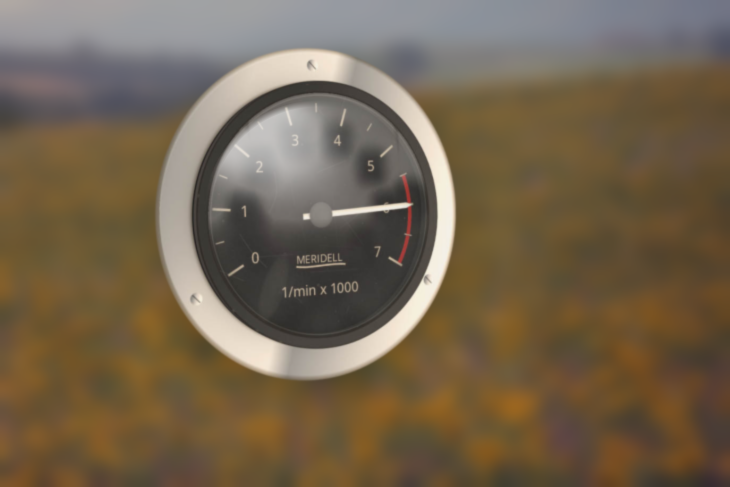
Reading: 6000; rpm
